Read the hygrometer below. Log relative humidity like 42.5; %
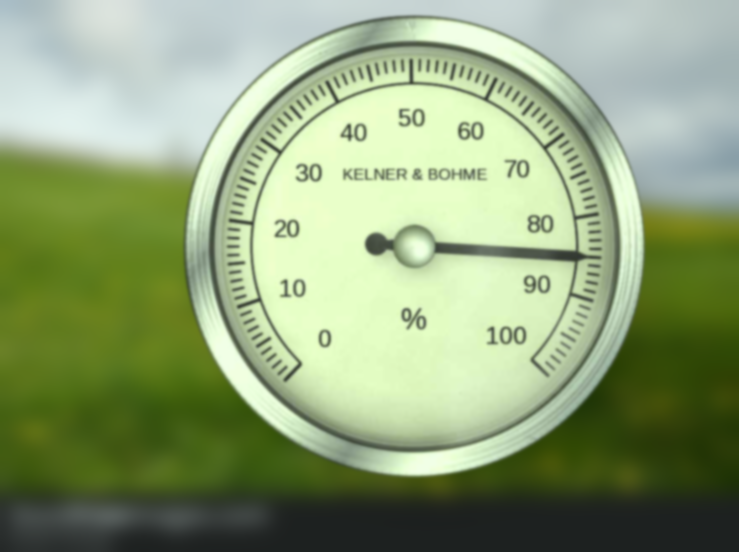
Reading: 85; %
